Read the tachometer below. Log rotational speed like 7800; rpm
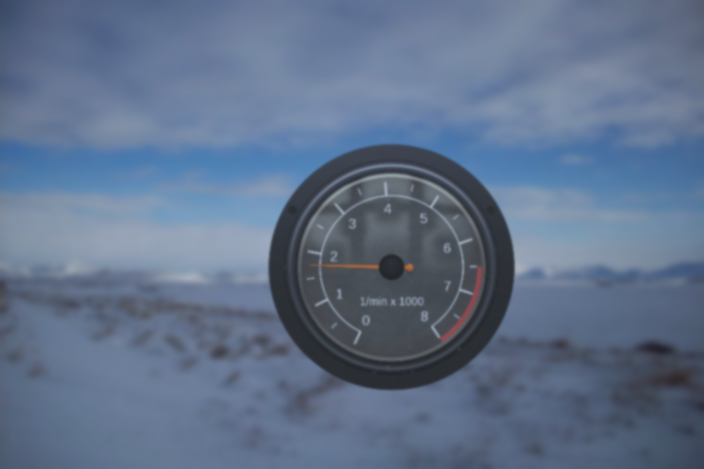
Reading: 1750; rpm
